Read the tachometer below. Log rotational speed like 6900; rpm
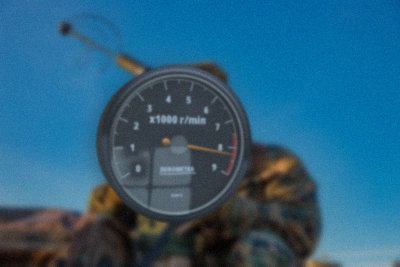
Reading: 8250; rpm
